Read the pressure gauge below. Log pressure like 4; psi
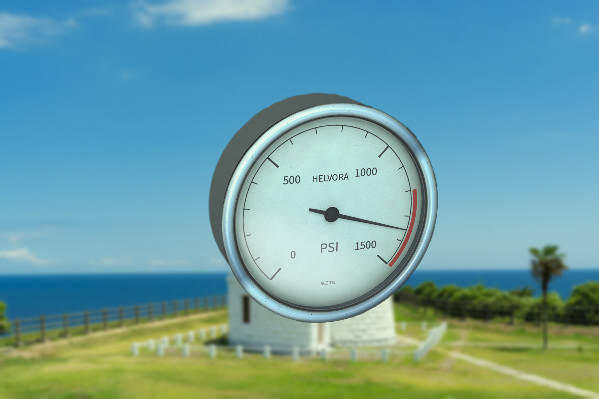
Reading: 1350; psi
